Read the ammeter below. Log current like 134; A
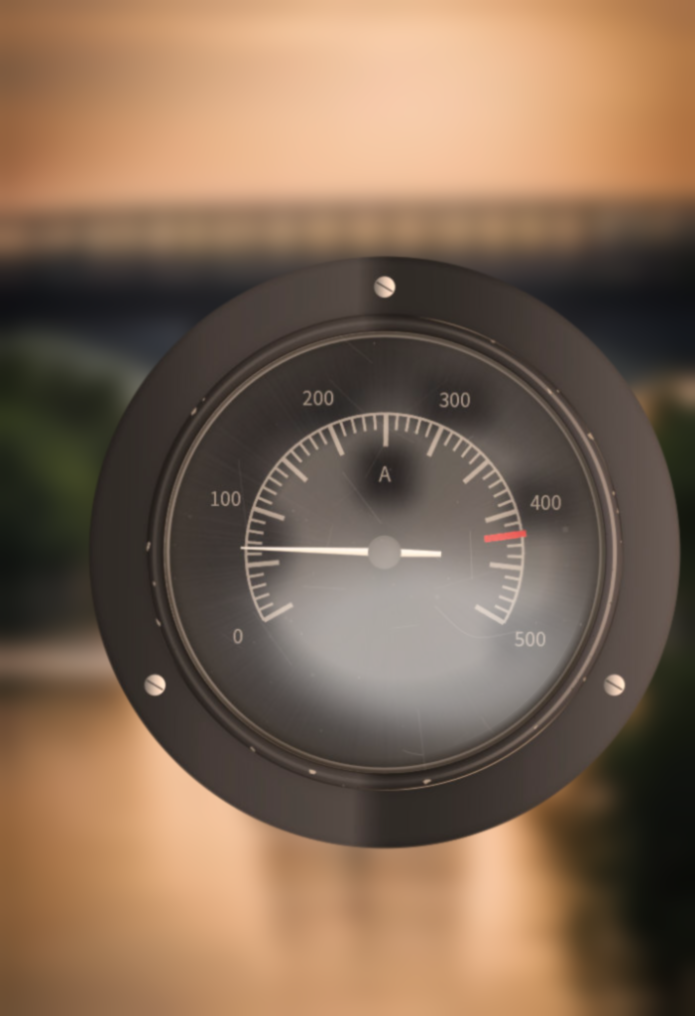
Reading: 65; A
